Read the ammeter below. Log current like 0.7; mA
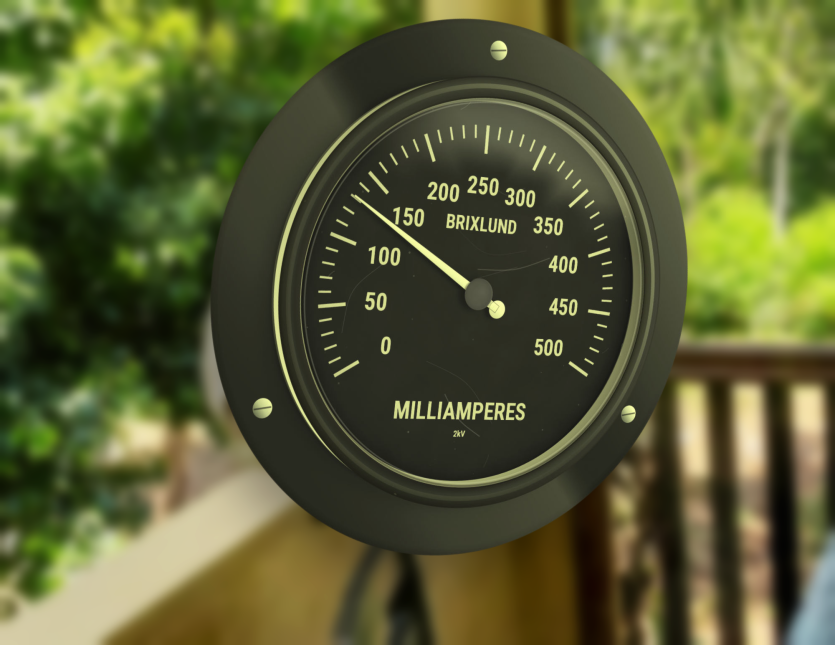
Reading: 130; mA
